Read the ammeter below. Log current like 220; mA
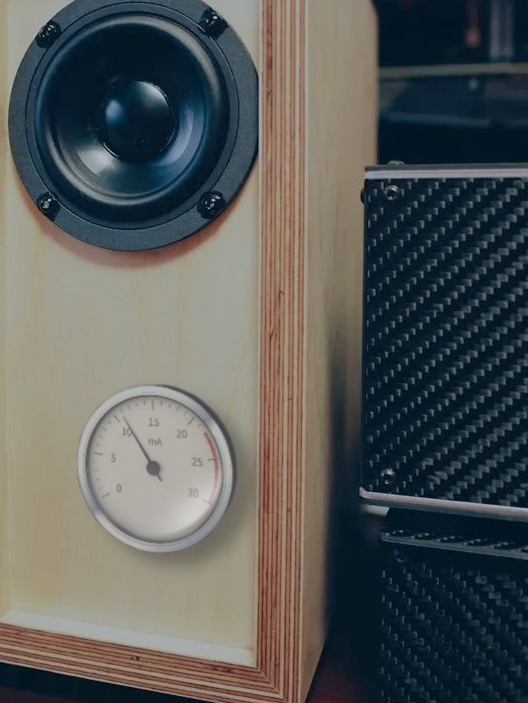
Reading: 11; mA
